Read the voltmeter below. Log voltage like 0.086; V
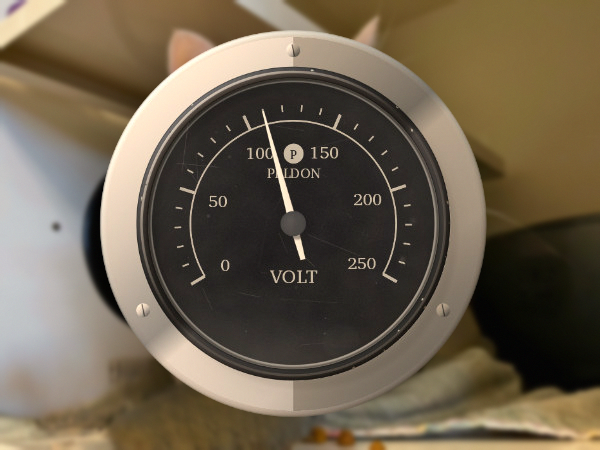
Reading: 110; V
